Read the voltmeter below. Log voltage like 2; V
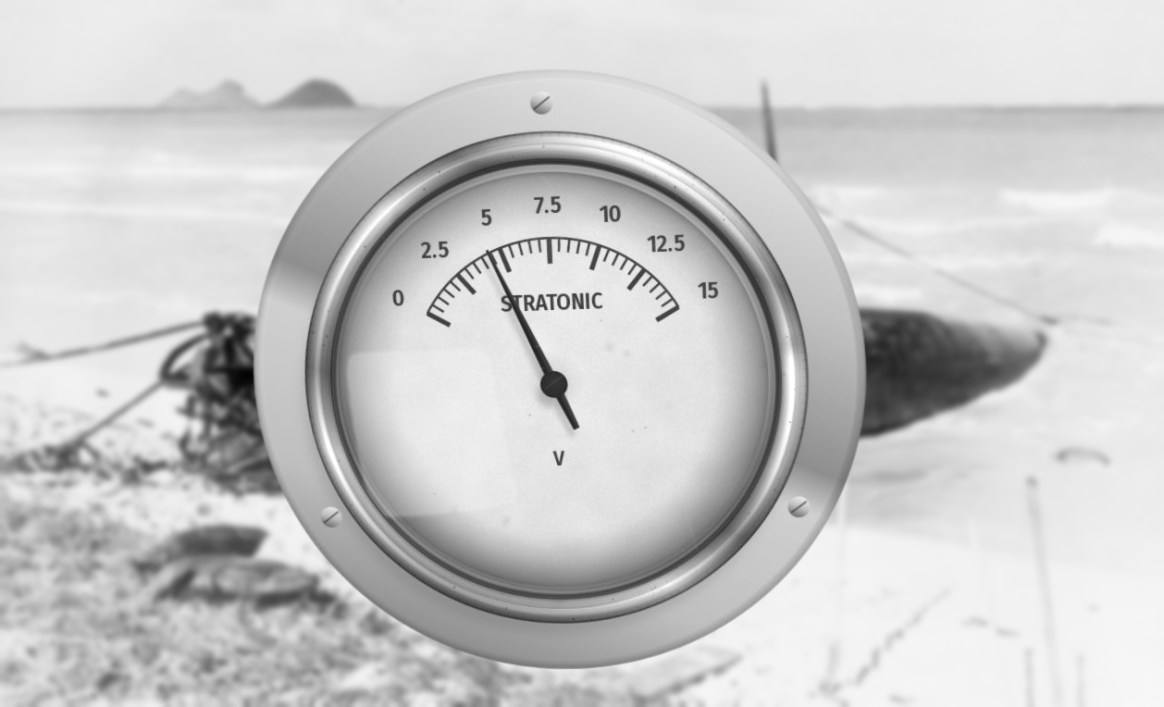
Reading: 4.5; V
